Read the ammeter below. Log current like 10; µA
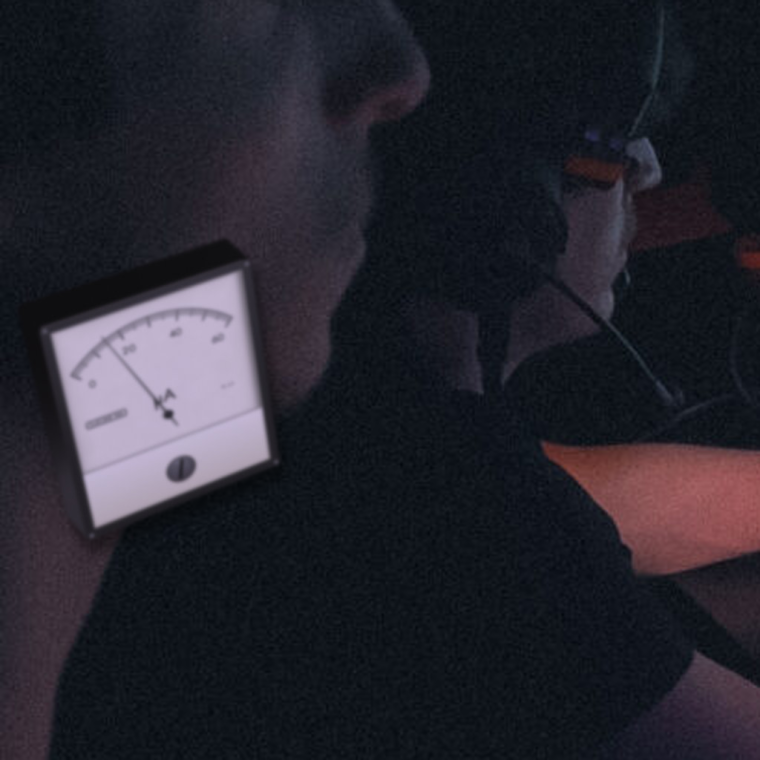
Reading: 15; µA
